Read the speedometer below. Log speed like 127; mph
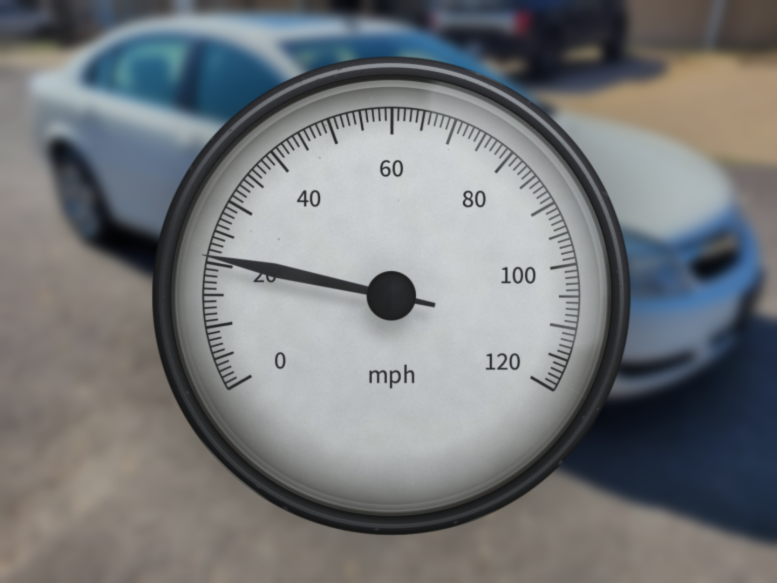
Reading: 21; mph
